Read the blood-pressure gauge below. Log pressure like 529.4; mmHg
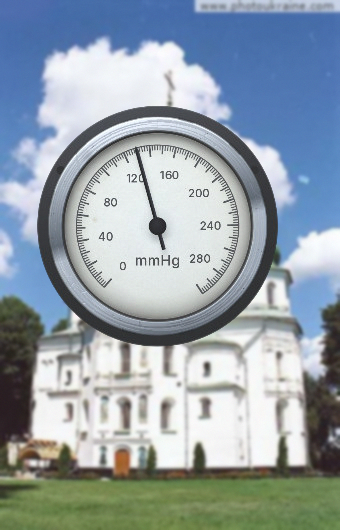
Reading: 130; mmHg
